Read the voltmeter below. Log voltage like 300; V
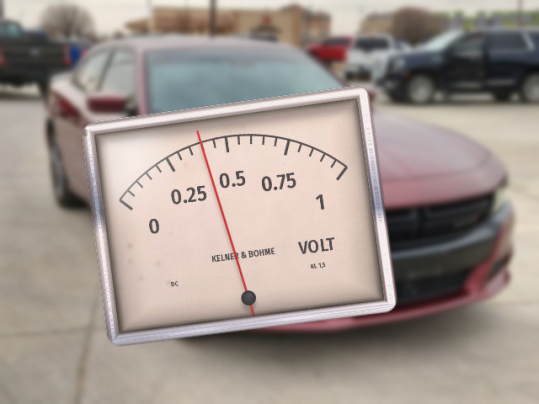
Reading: 0.4; V
